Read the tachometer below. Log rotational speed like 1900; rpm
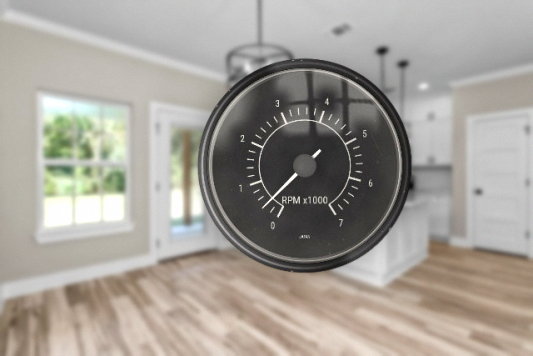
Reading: 400; rpm
